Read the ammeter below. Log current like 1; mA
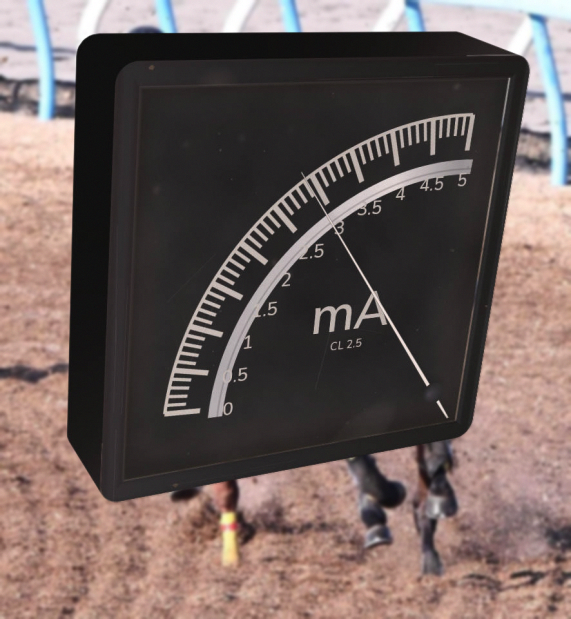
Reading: 2.9; mA
